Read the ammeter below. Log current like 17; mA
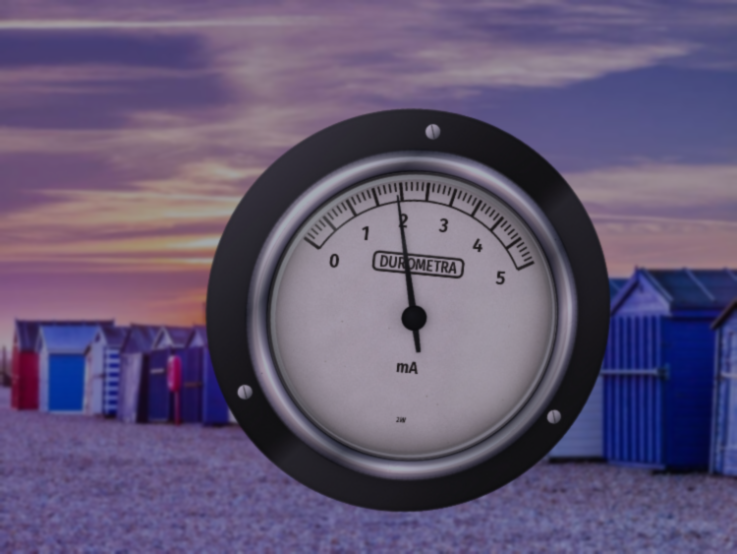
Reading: 1.9; mA
